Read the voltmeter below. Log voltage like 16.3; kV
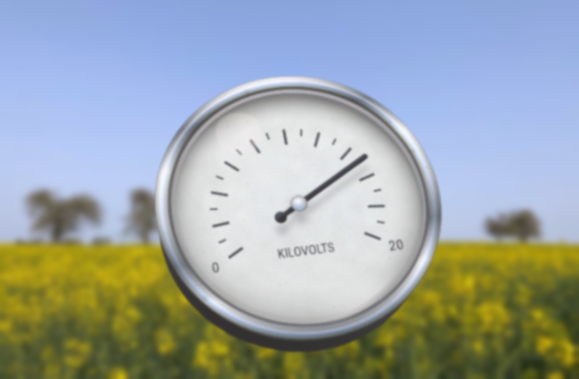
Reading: 15; kV
